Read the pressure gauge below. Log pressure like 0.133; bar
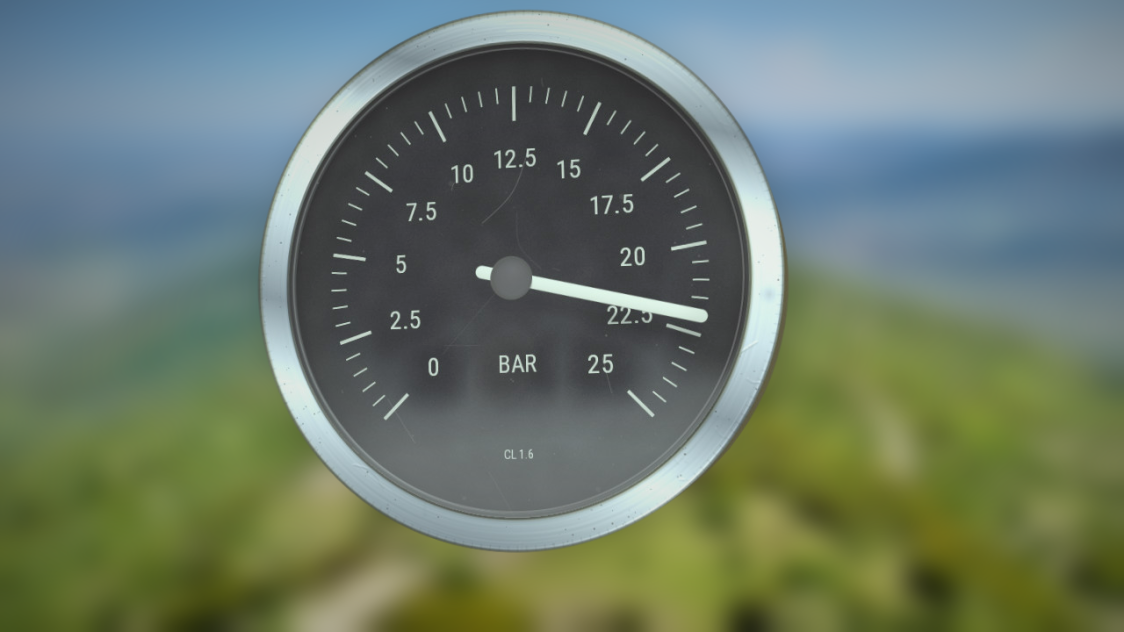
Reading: 22; bar
